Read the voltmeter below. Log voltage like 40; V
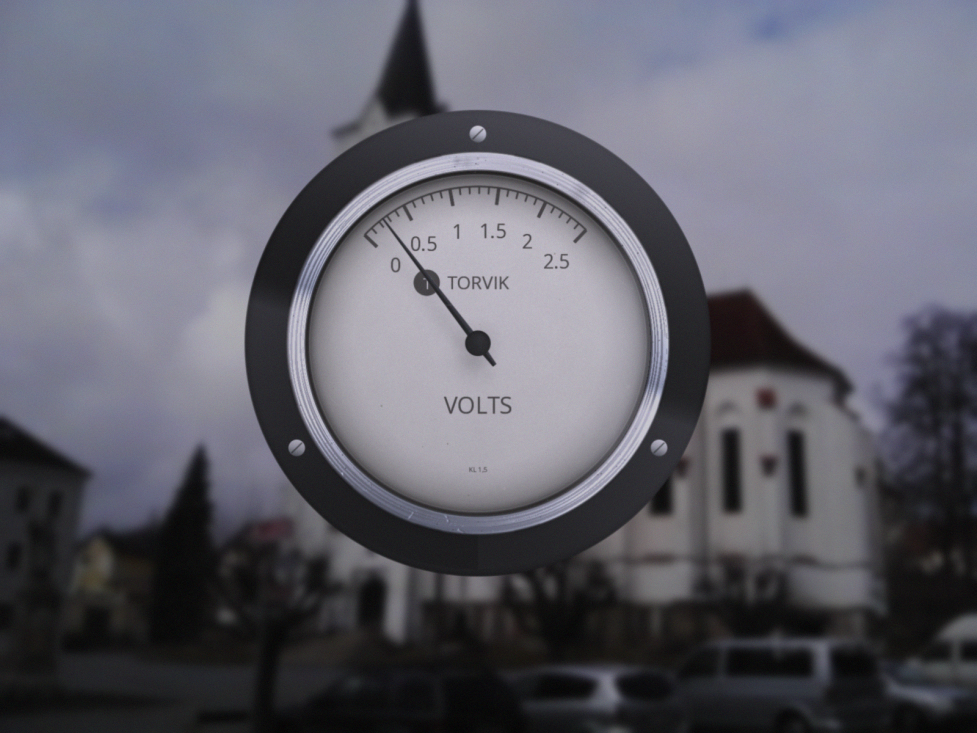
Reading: 0.25; V
